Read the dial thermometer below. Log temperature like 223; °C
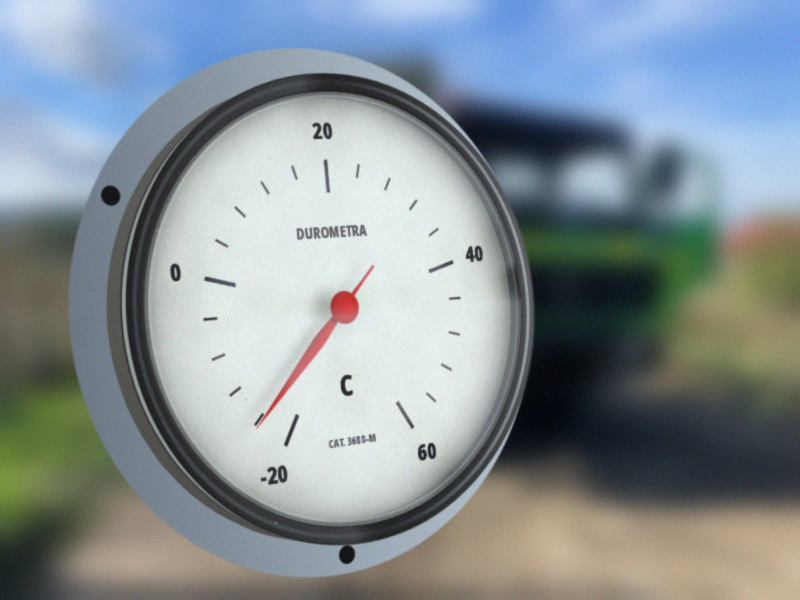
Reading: -16; °C
